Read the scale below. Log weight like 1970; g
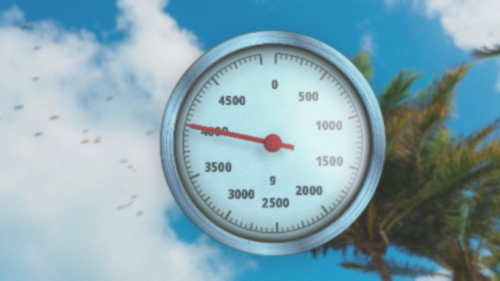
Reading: 4000; g
